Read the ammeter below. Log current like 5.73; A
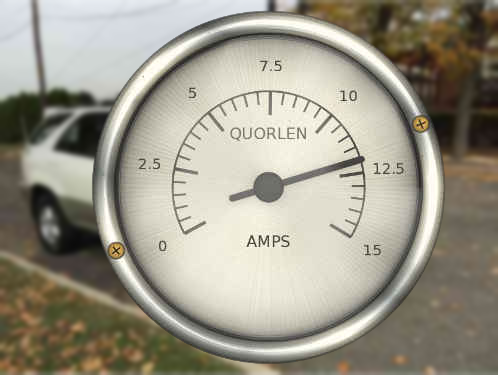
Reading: 12; A
